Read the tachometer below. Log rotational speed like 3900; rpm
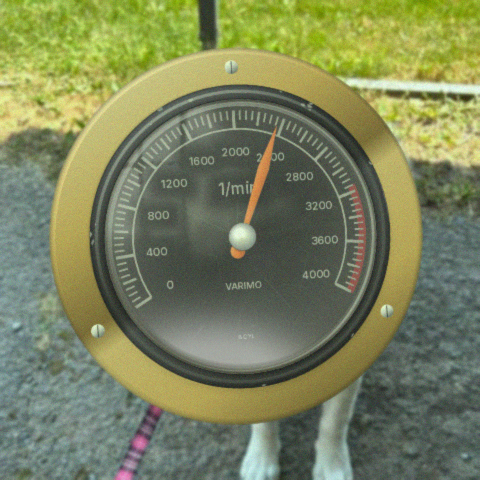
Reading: 2350; rpm
